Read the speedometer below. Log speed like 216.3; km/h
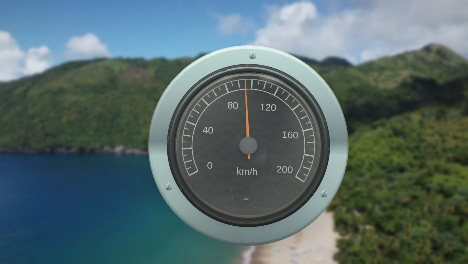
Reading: 95; km/h
